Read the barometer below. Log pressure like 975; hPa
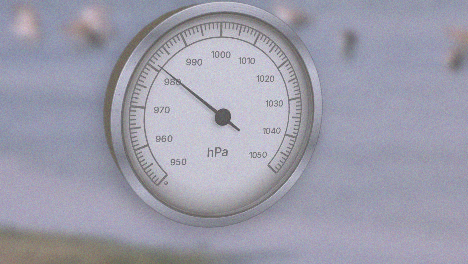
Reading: 981; hPa
